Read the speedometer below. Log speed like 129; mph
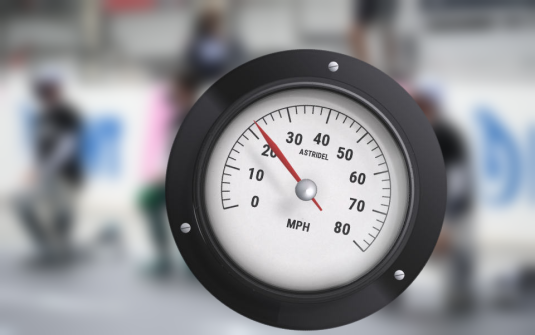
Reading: 22; mph
